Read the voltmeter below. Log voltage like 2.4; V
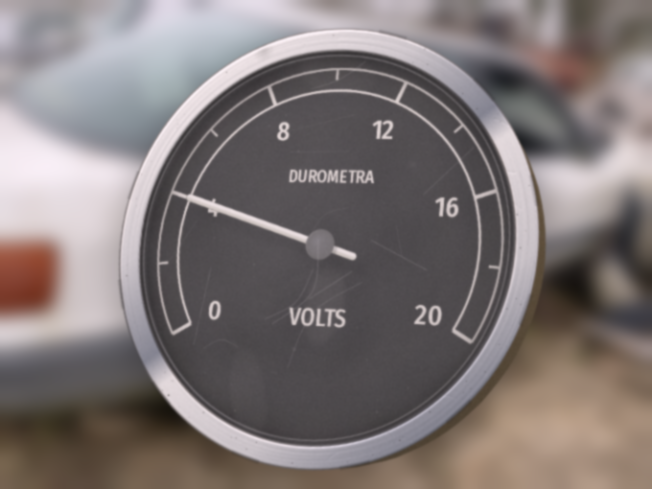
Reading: 4; V
